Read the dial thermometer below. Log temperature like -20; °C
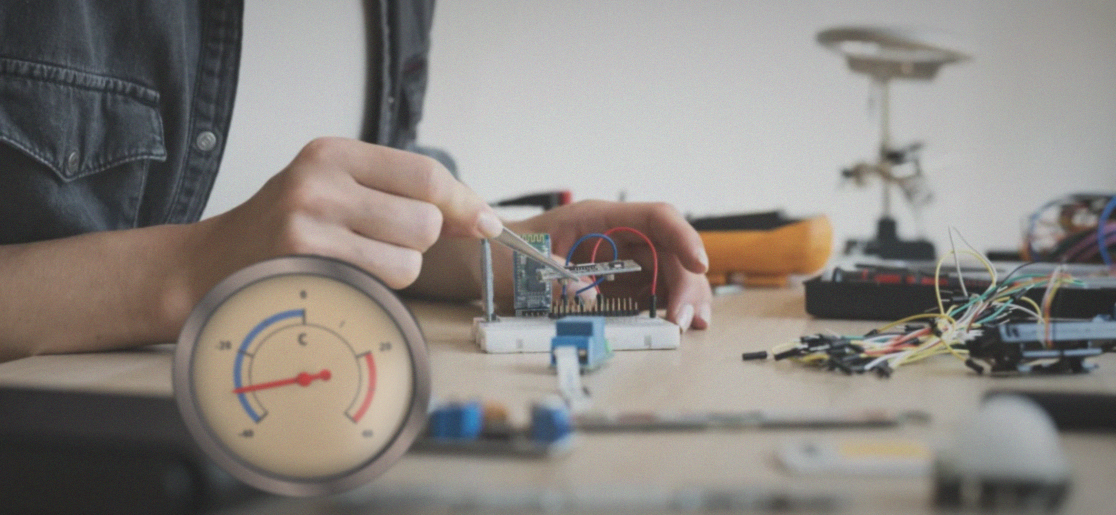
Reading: -30; °C
